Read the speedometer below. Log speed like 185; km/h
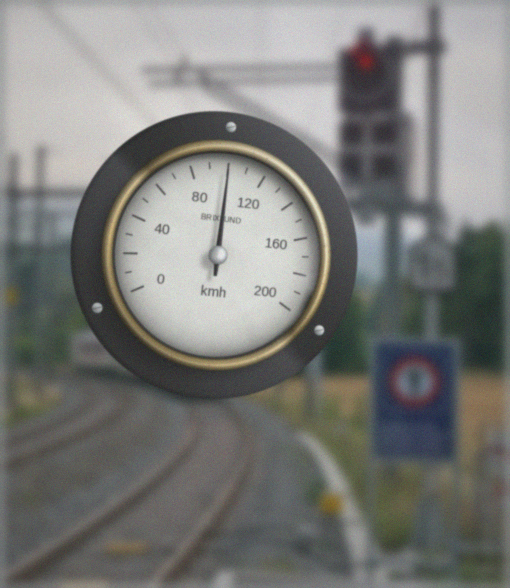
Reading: 100; km/h
